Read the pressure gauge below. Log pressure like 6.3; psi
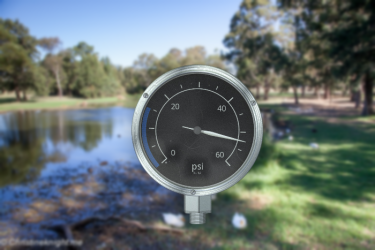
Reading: 52.5; psi
